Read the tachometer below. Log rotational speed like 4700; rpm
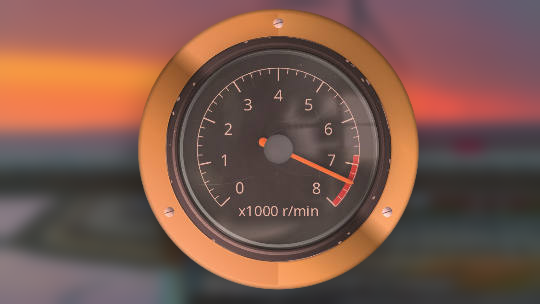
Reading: 7400; rpm
